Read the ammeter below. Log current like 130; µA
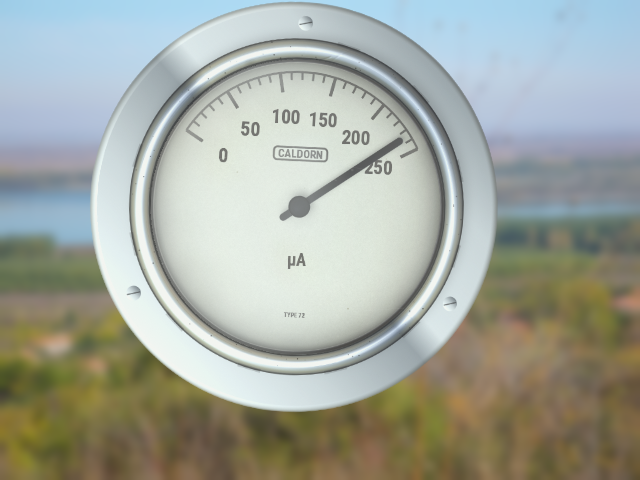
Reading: 235; µA
